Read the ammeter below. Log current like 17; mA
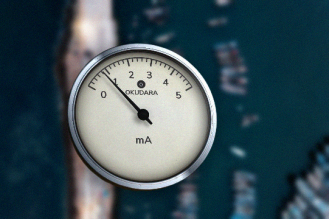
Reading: 0.8; mA
